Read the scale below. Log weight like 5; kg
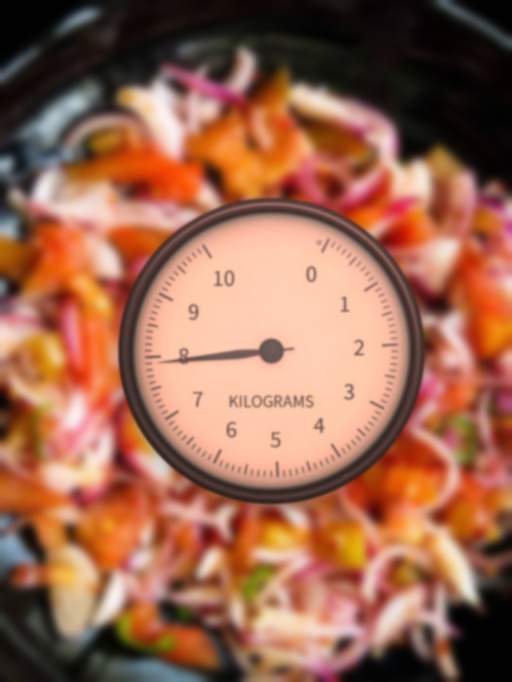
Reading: 7.9; kg
